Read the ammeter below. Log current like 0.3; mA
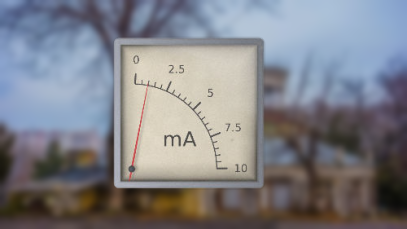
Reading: 1; mA
